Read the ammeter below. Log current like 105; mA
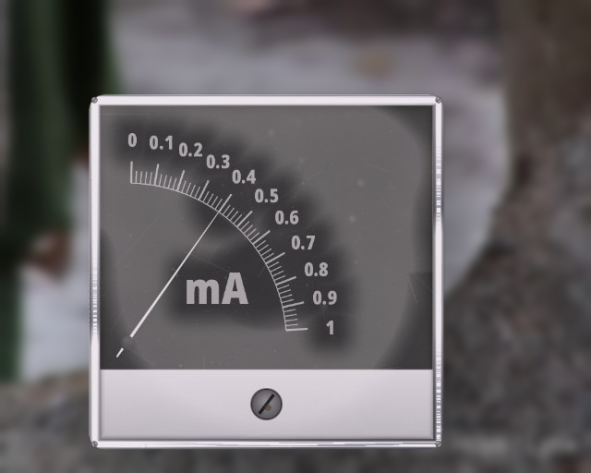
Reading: 0.4; mA
